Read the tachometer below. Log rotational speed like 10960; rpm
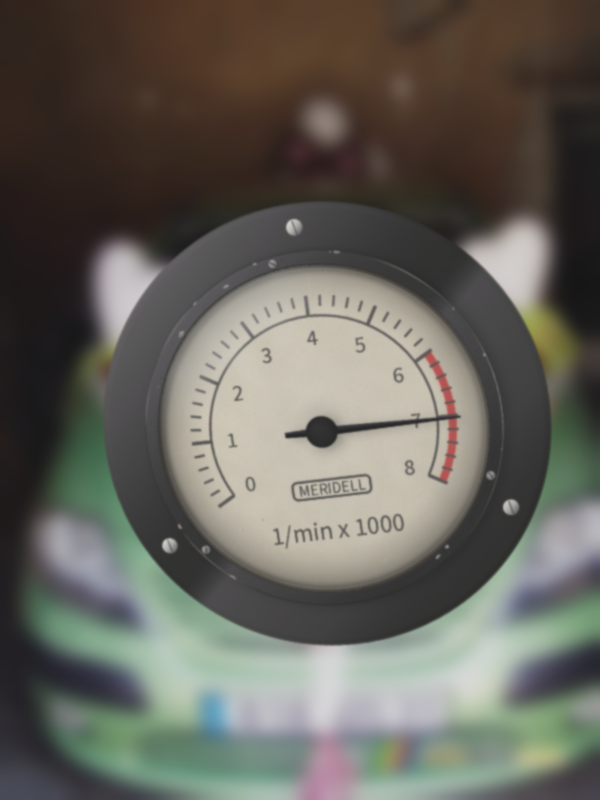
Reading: 7000; rpm
